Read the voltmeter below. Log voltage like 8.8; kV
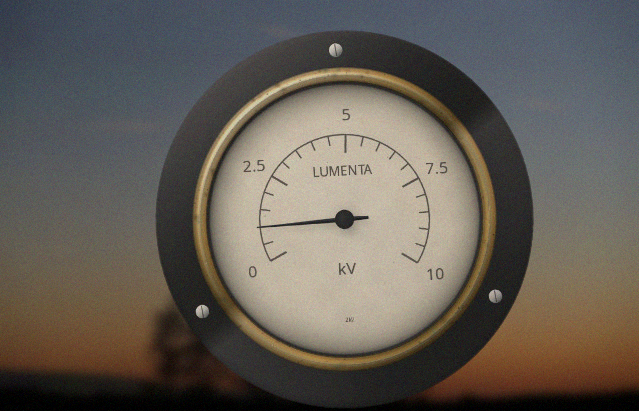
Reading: 1; kV
